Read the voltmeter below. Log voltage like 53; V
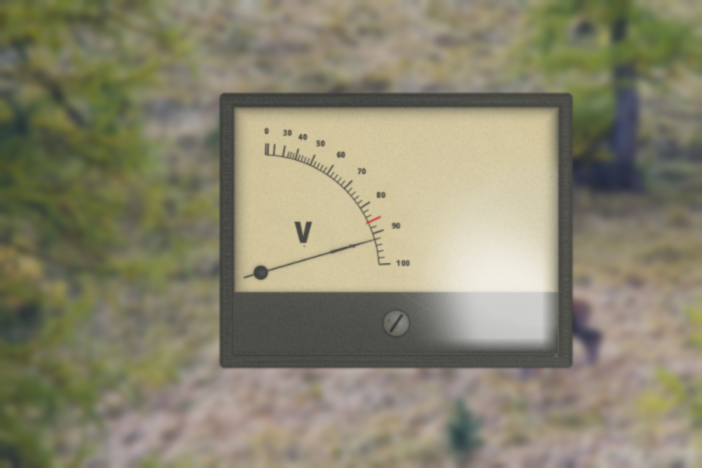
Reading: 92; V
